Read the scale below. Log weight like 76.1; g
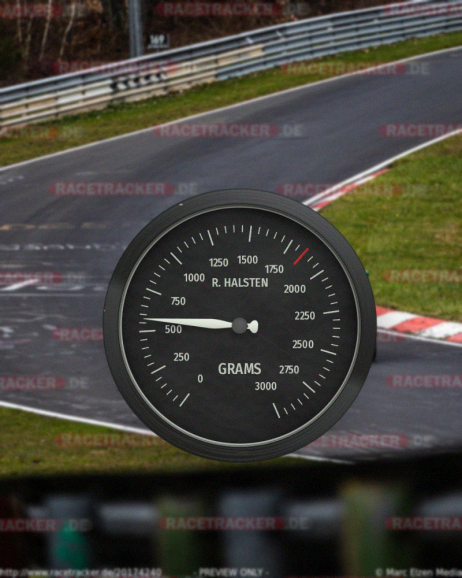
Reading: 575; g
